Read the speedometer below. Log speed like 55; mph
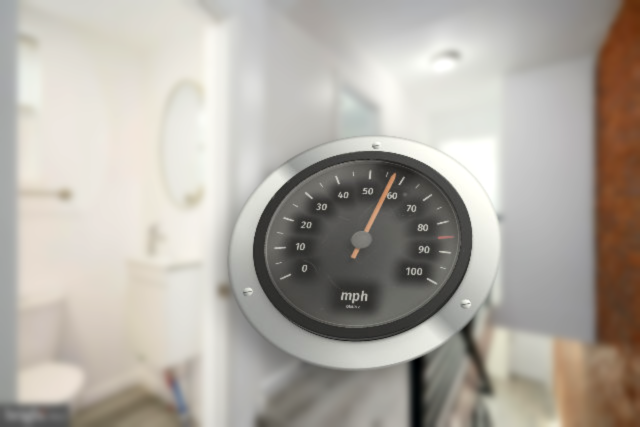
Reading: 57.5; mph
